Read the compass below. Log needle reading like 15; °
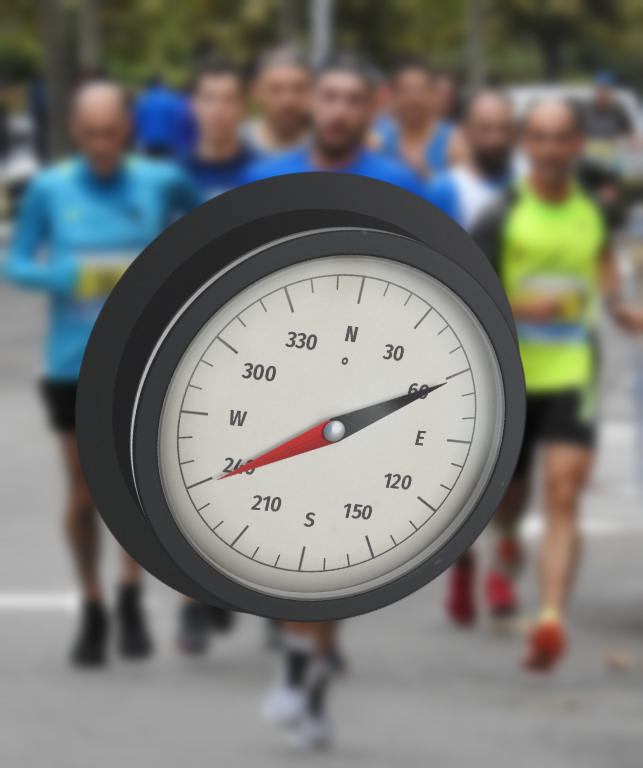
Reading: 240; °
